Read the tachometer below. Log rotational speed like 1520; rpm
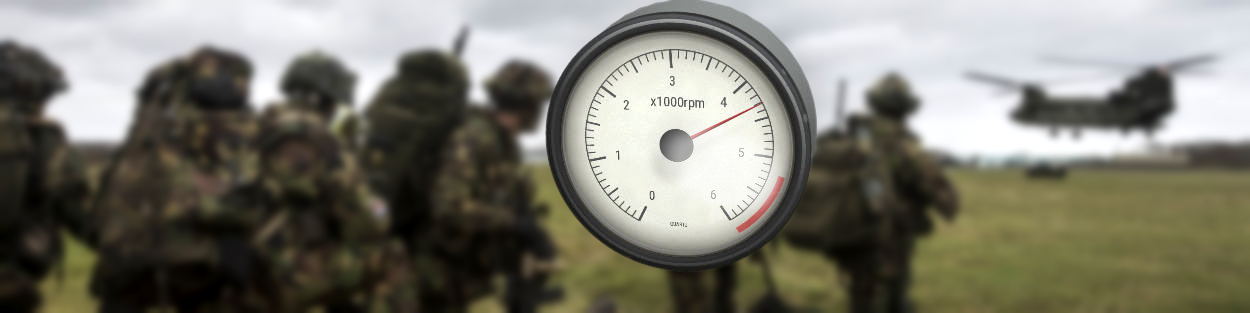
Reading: 4300; rpm
